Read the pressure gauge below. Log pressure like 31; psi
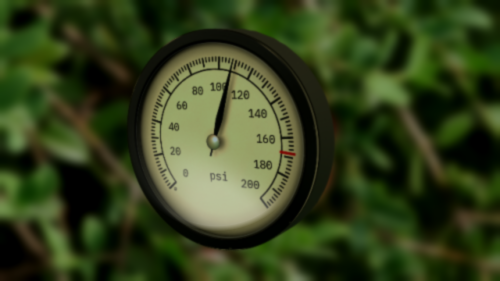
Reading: 110; psi
